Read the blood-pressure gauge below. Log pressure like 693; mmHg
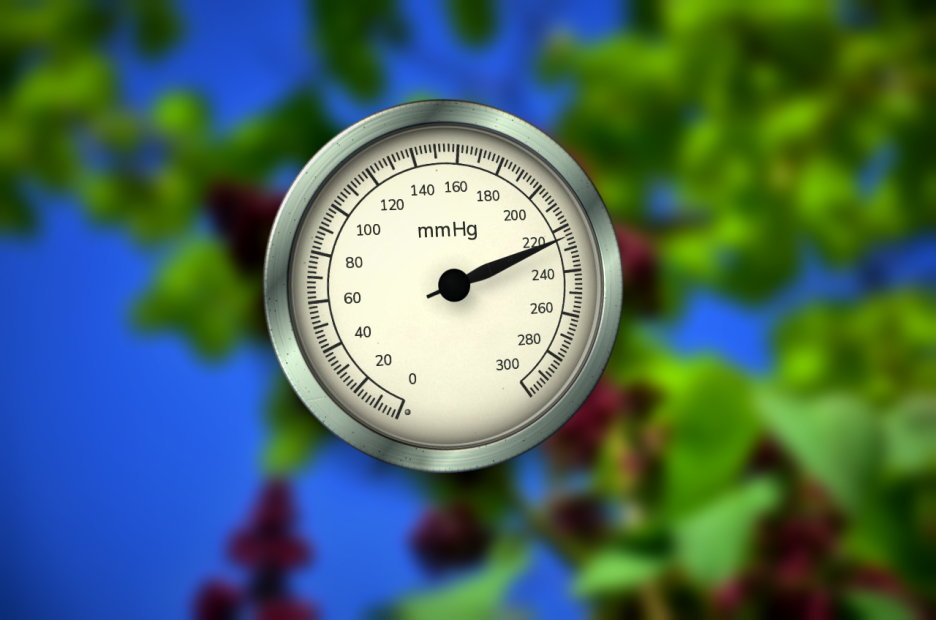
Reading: 224; mmHg
